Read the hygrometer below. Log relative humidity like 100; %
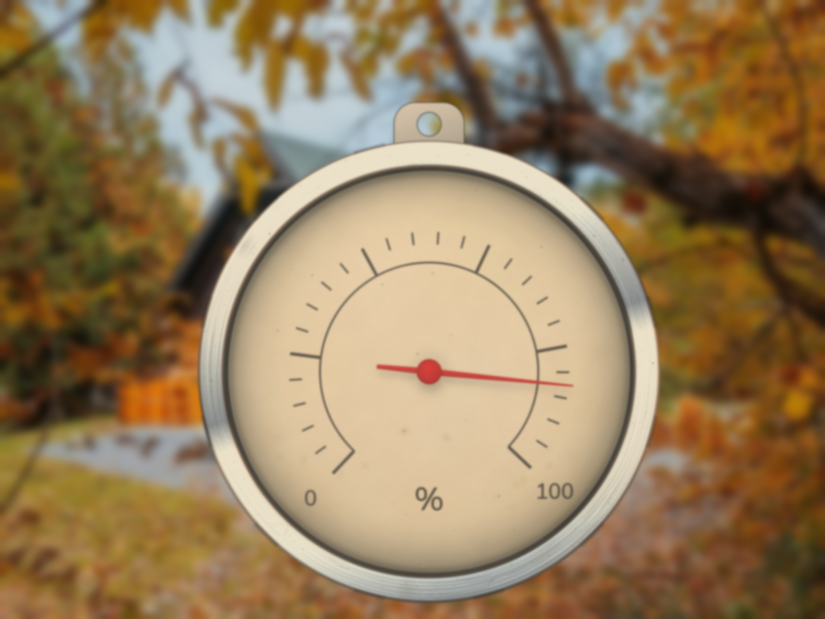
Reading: 86; %
